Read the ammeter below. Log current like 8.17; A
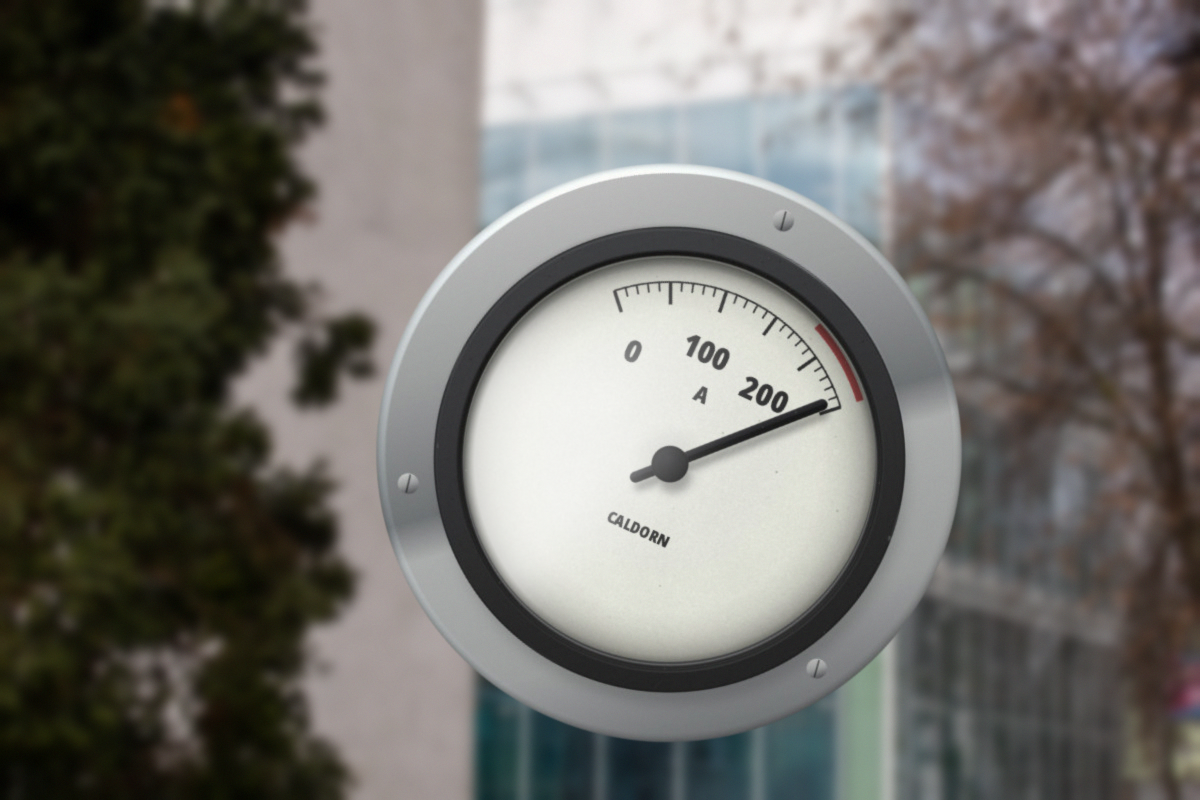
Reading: 240; A
